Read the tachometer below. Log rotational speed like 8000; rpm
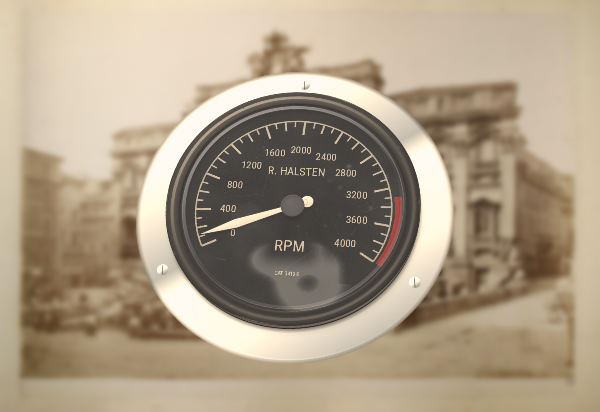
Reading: 100; rpm
